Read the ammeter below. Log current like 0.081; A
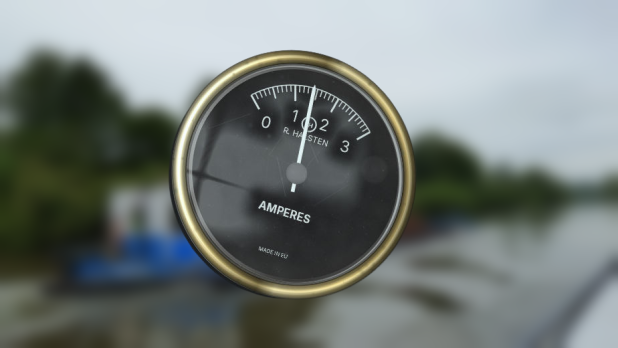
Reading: 1.4; A
